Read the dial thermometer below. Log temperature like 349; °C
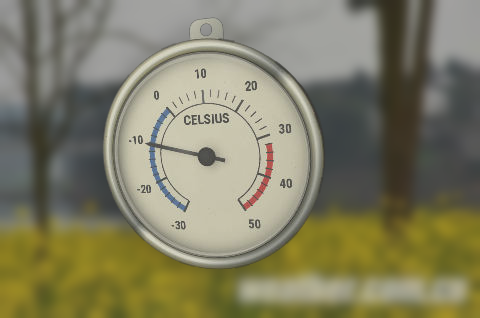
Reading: -10; °C
